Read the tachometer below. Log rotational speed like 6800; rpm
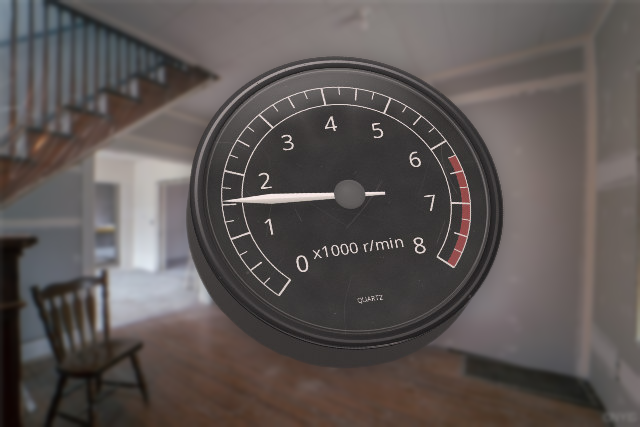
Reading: 1500; rpm
